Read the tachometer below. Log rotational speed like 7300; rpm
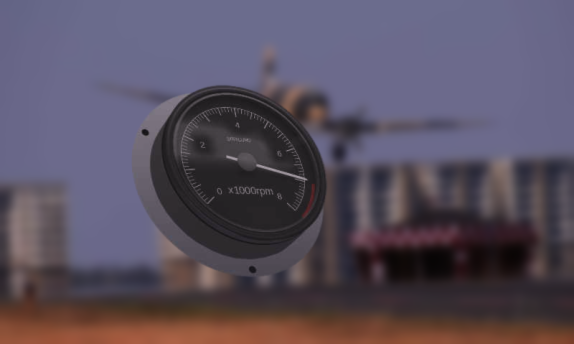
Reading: 7000; rpm
